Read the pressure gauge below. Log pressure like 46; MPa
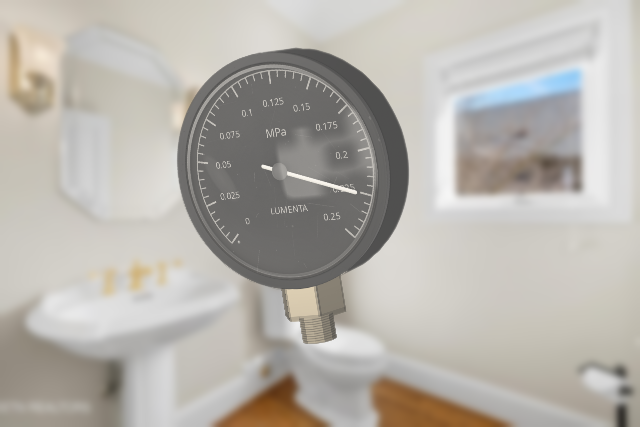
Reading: 0.225; MPa
